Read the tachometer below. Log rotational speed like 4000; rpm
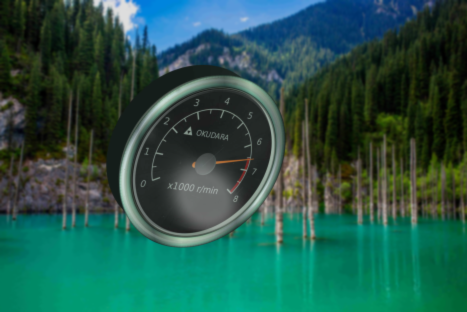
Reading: 6500; rpm
